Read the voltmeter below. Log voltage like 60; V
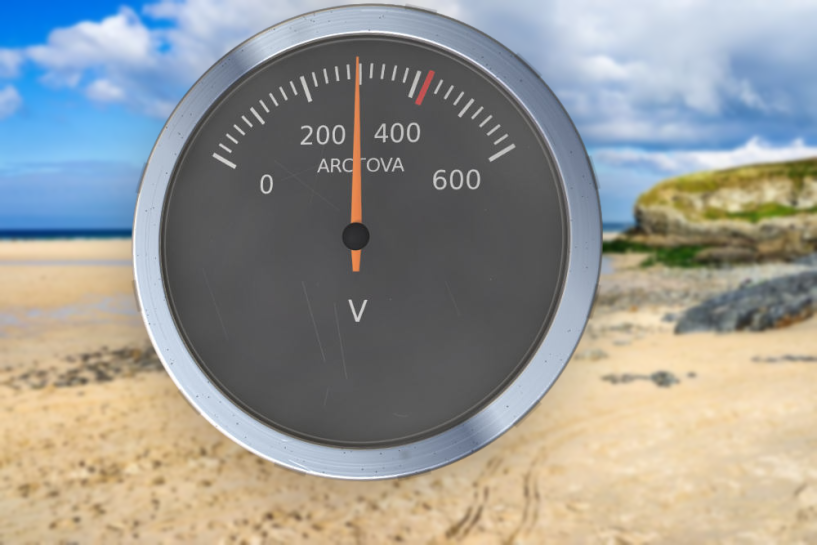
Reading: 300; V
